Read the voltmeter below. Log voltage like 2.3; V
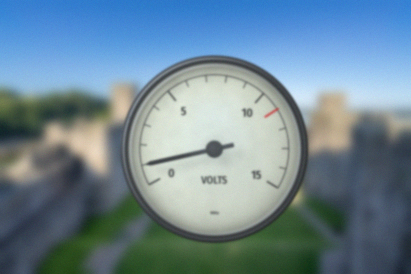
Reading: 1; V
